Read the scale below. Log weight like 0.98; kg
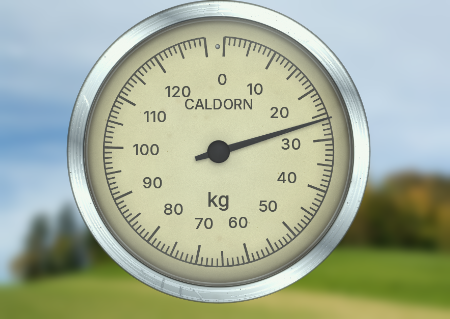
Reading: 26; kg
